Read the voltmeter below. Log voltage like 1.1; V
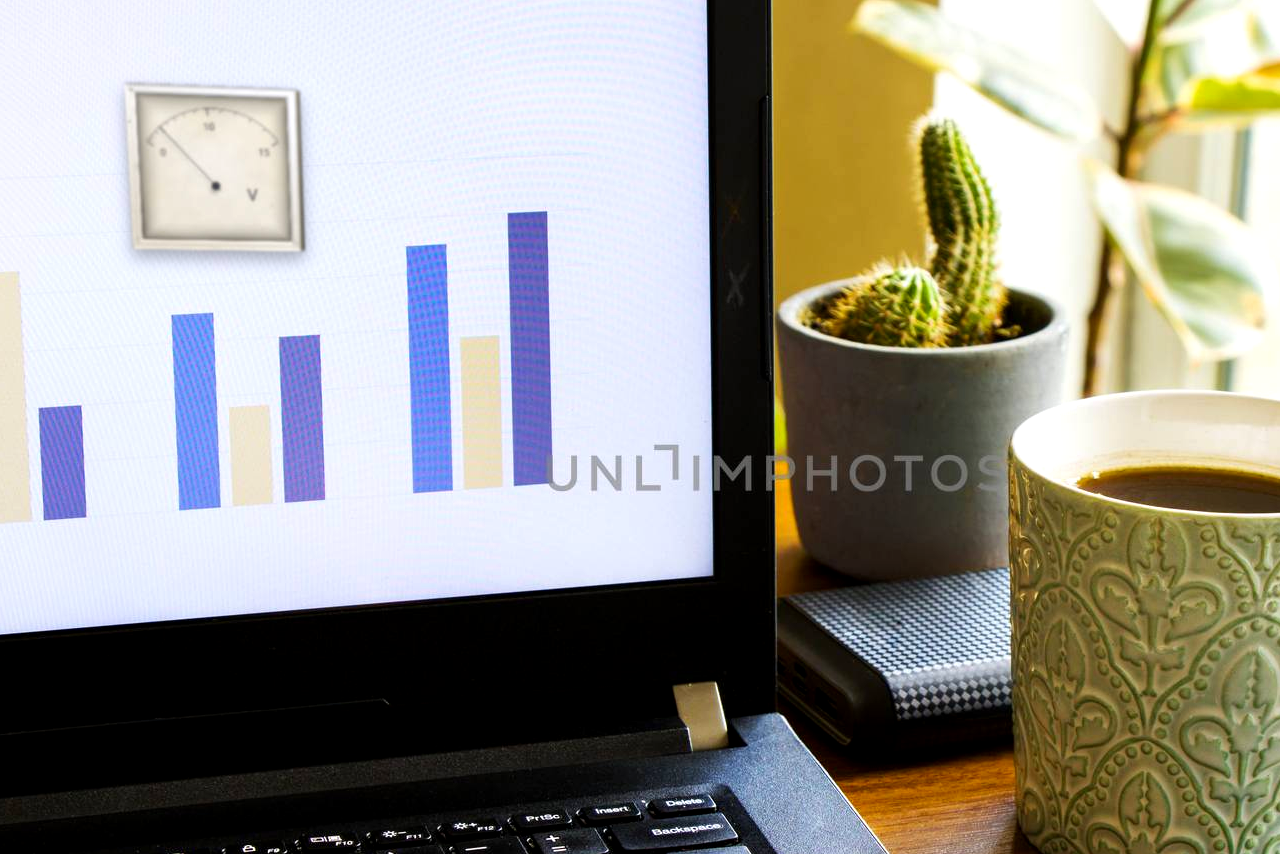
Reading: 5; V
